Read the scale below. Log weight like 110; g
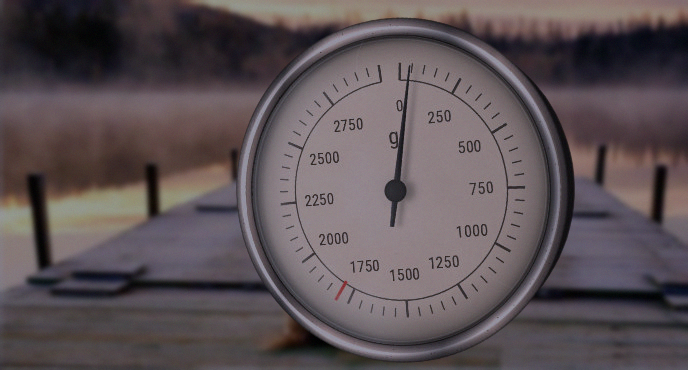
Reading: 50; g
